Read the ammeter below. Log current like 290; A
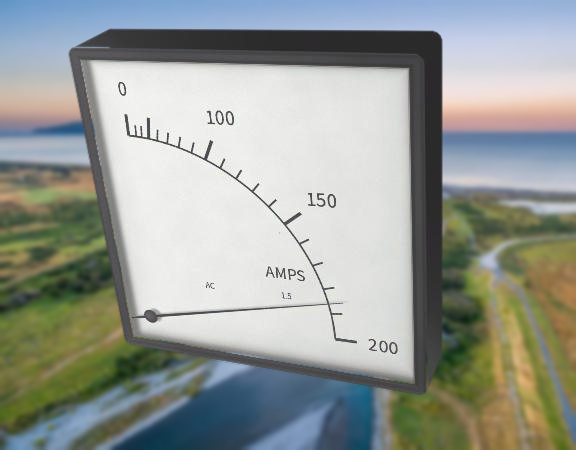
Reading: 185; A
